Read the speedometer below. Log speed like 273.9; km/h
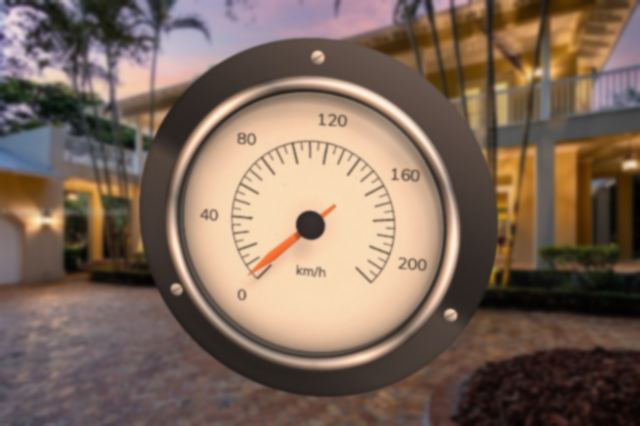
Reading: 5; km/h
